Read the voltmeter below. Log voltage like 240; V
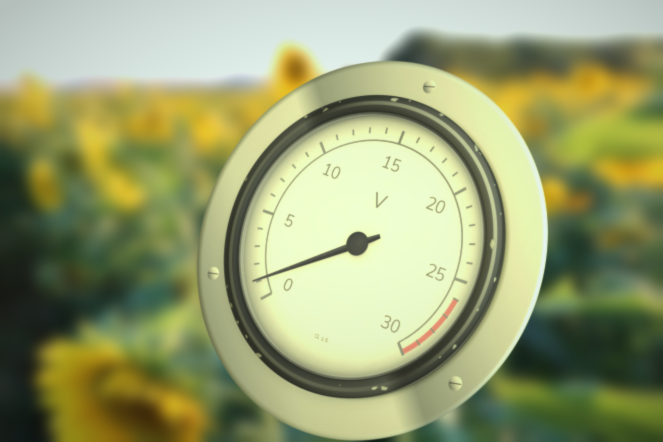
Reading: 1; V
